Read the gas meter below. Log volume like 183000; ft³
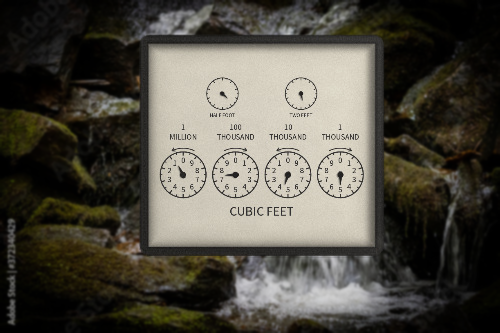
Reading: 74500; ft³
